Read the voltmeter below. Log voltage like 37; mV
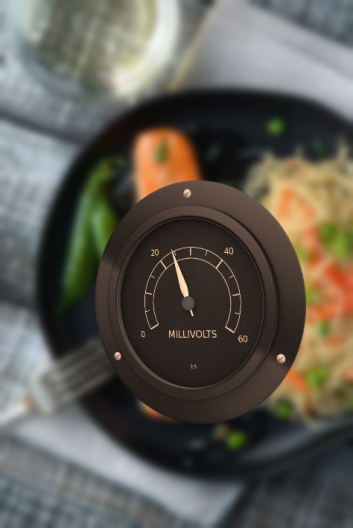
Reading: 25; mV
